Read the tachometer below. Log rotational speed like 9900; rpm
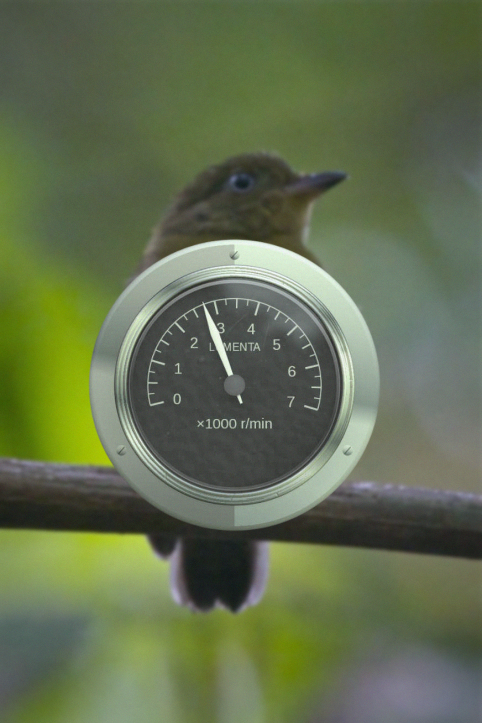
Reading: 2750; rpm
